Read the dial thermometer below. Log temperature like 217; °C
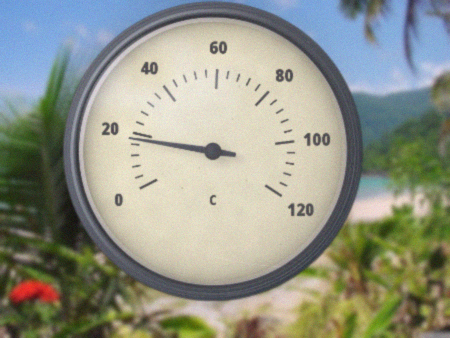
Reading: 18; °C
